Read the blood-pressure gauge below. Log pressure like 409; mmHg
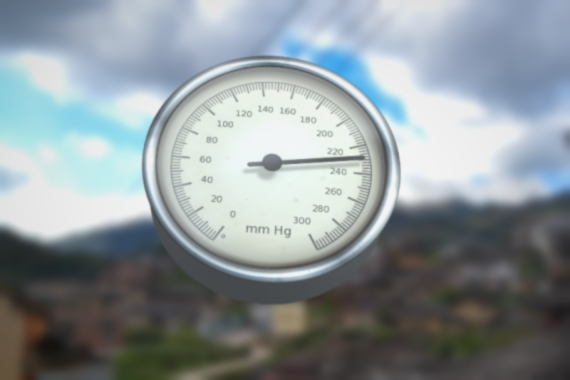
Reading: 230; mmHg
